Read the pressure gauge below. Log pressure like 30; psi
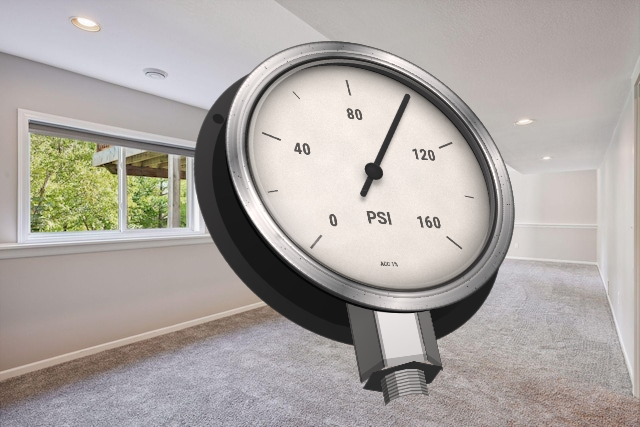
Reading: 100; psi
